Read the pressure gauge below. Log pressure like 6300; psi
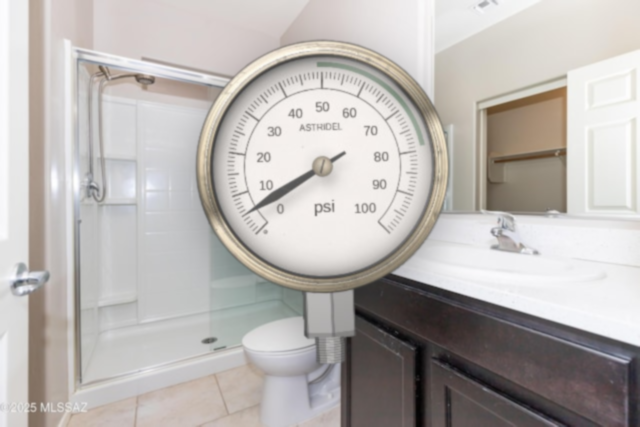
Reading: 5; psi
